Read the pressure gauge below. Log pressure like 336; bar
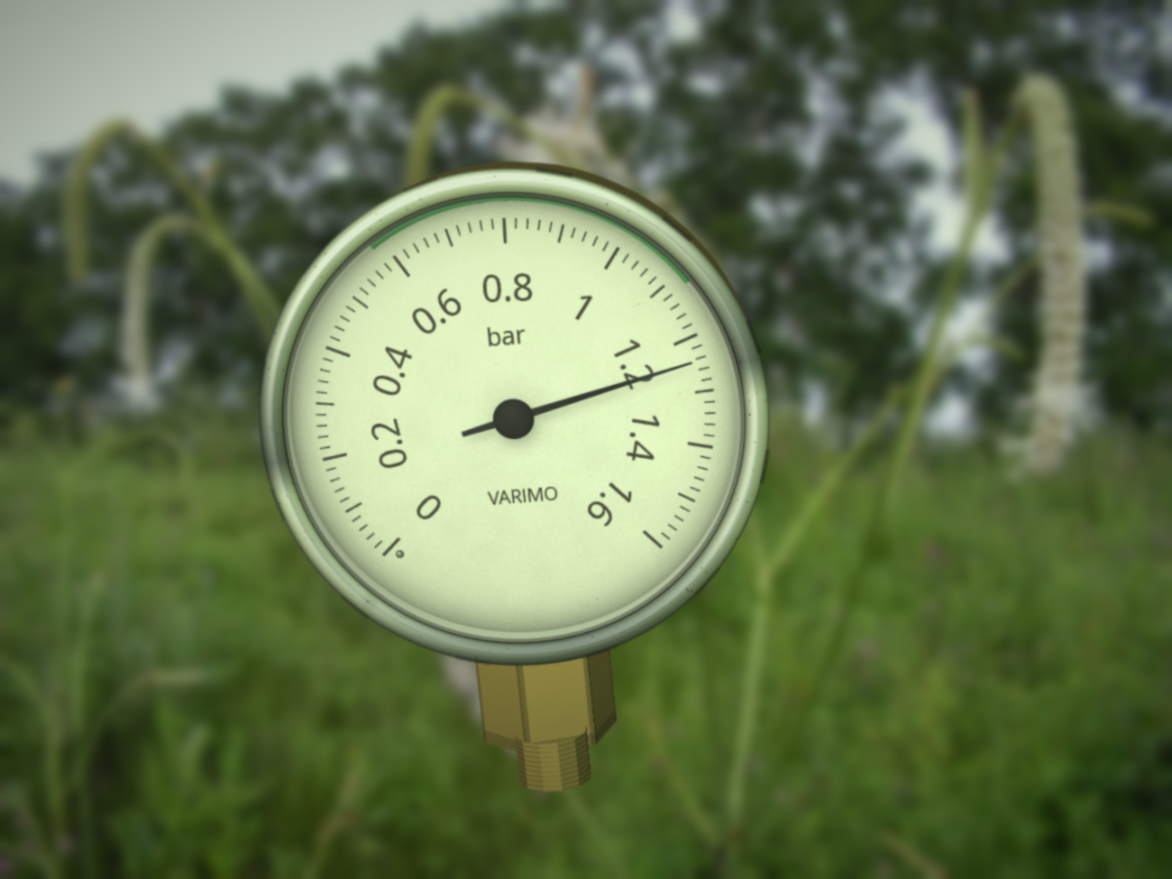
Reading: 1.24; bar
